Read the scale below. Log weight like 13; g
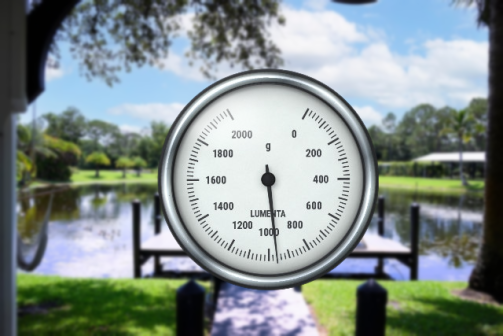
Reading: 960; g
